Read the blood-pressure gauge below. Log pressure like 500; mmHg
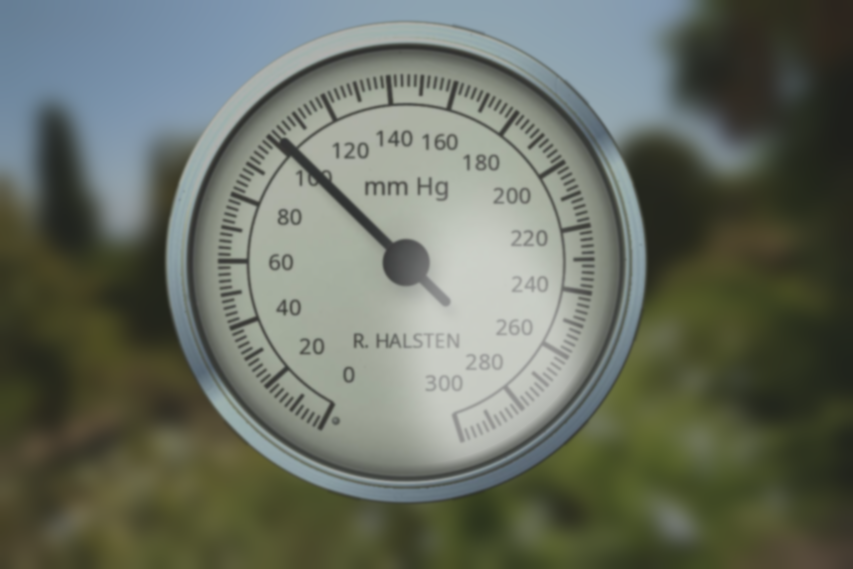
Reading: 102; mmHg
